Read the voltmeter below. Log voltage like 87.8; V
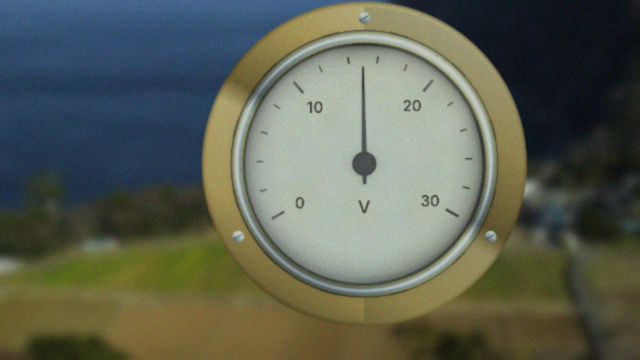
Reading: 15; V
